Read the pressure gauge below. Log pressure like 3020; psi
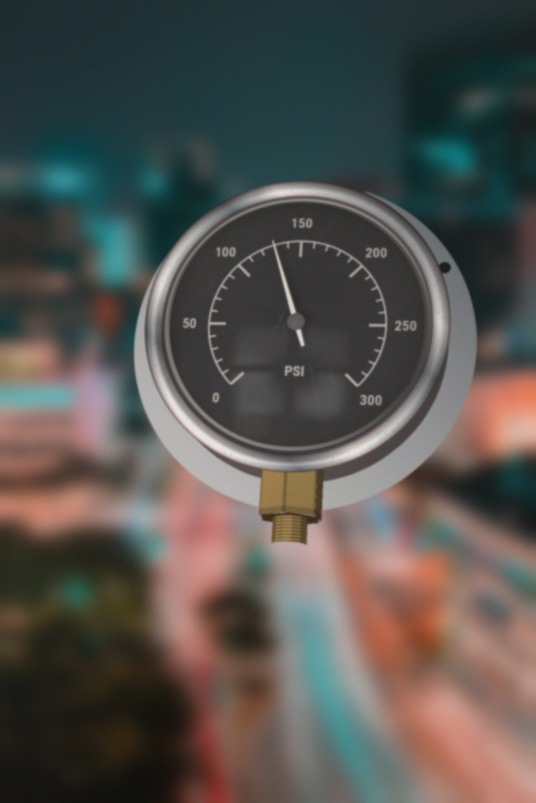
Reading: 130; psi
